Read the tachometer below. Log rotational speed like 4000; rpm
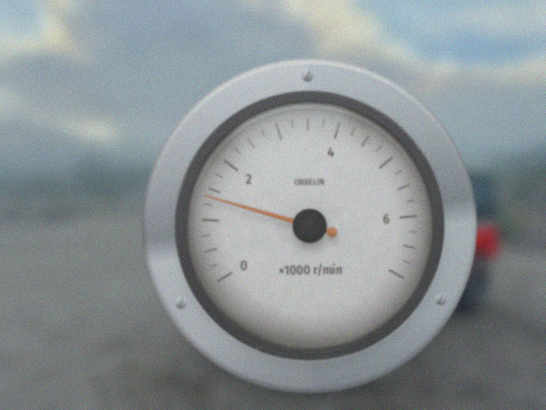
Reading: 1375; rpm
